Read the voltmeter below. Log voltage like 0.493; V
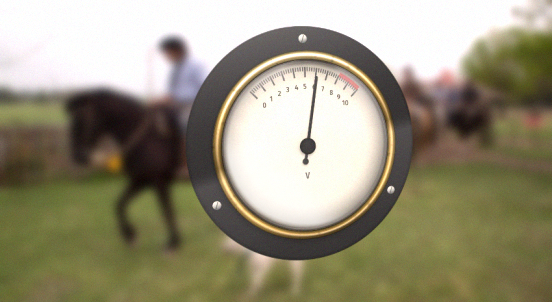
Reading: 6; V
